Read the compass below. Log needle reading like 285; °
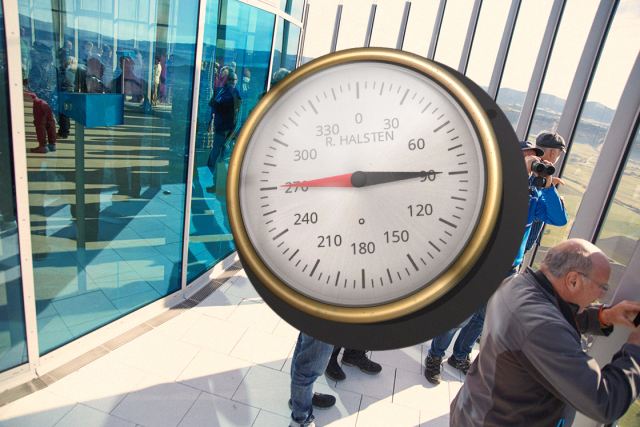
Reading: 270; °
